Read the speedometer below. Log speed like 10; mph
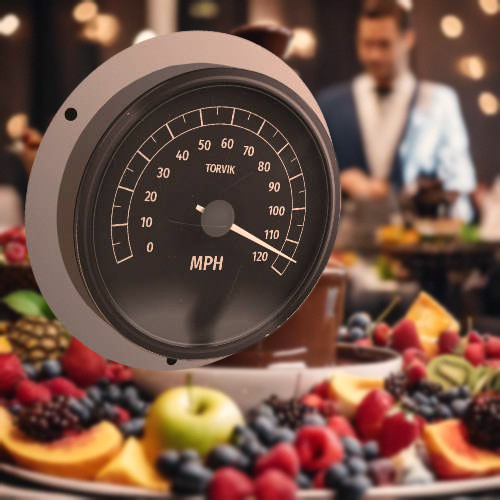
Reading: 115; mph
